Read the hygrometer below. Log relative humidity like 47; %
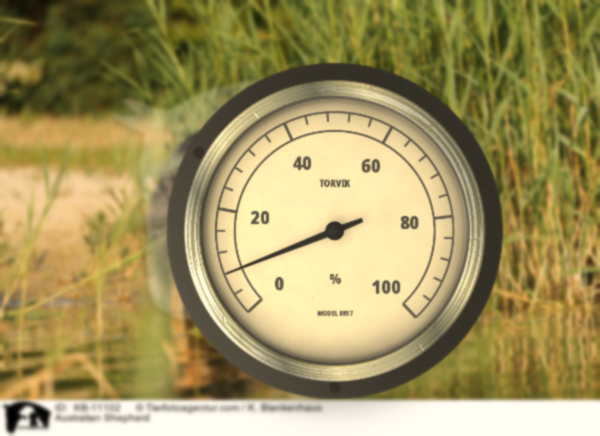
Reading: 8; %
